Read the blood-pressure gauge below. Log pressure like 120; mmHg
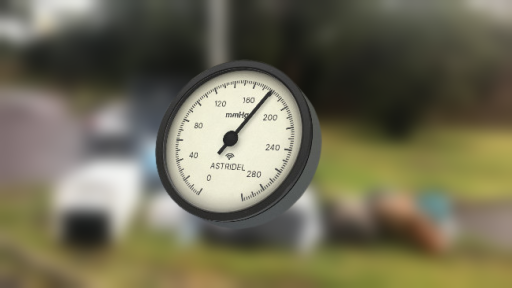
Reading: 180; mmHg
